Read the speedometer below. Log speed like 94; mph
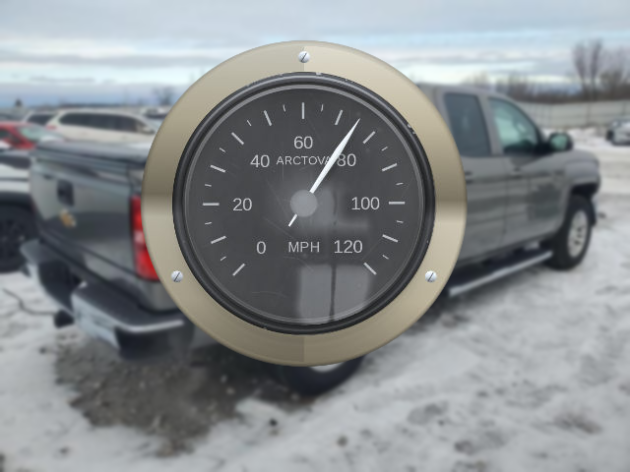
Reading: 75; mph
